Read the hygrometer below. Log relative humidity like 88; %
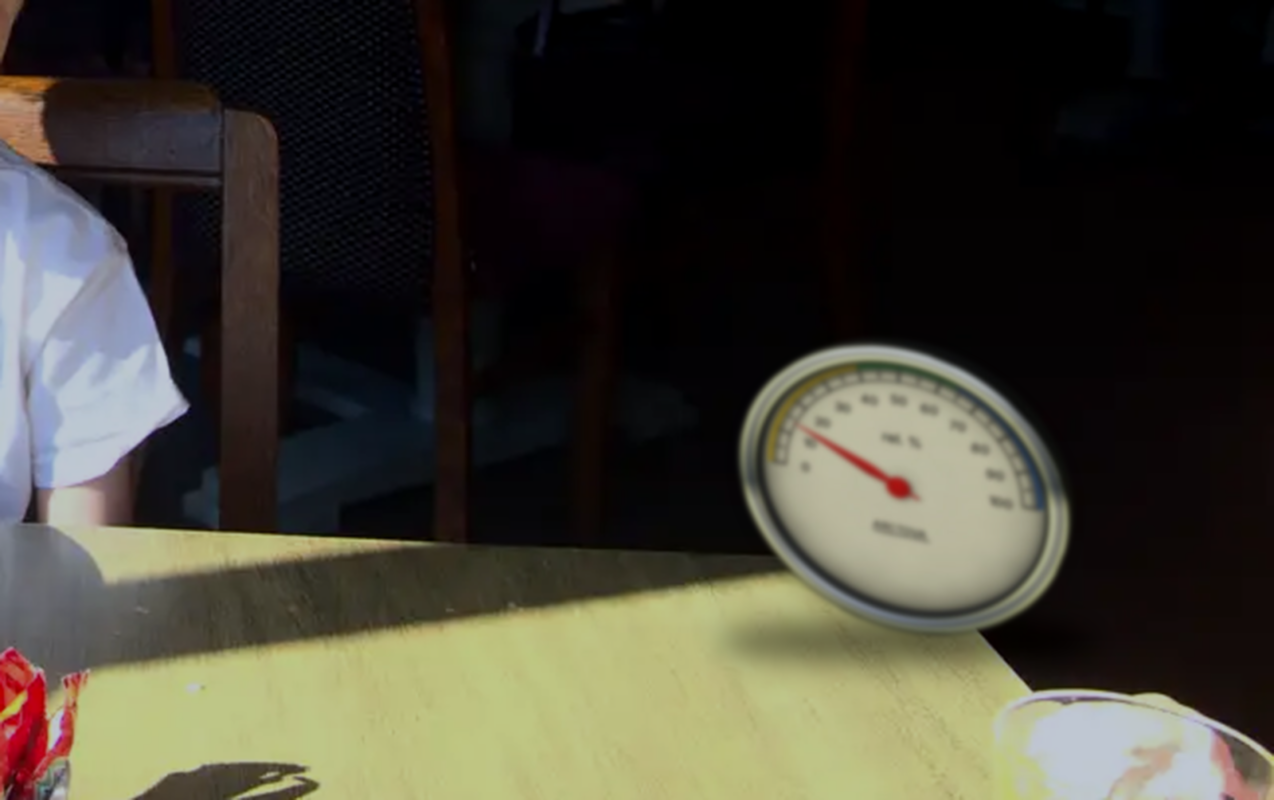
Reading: 15; %
